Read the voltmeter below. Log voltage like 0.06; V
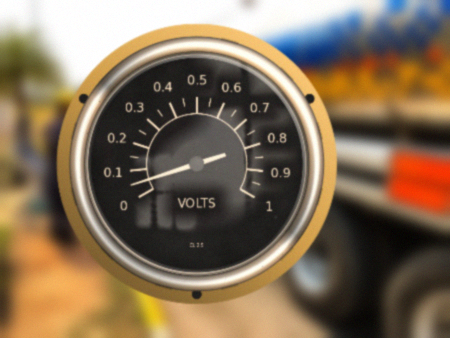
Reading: 0.05; V
